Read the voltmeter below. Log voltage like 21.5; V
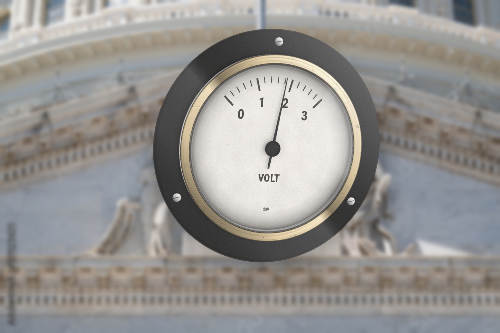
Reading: 1.8; V
